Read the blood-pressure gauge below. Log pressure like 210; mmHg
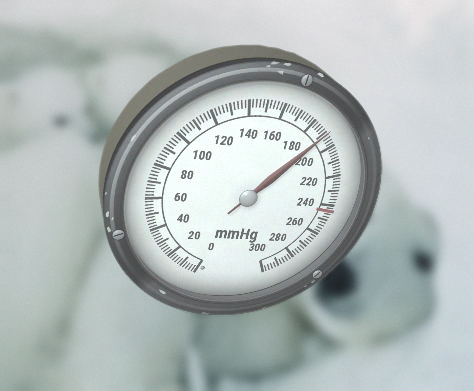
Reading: 190; mmHg
